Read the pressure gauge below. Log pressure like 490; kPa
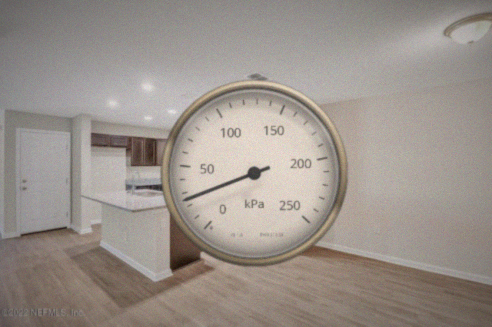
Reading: 25; kPa
